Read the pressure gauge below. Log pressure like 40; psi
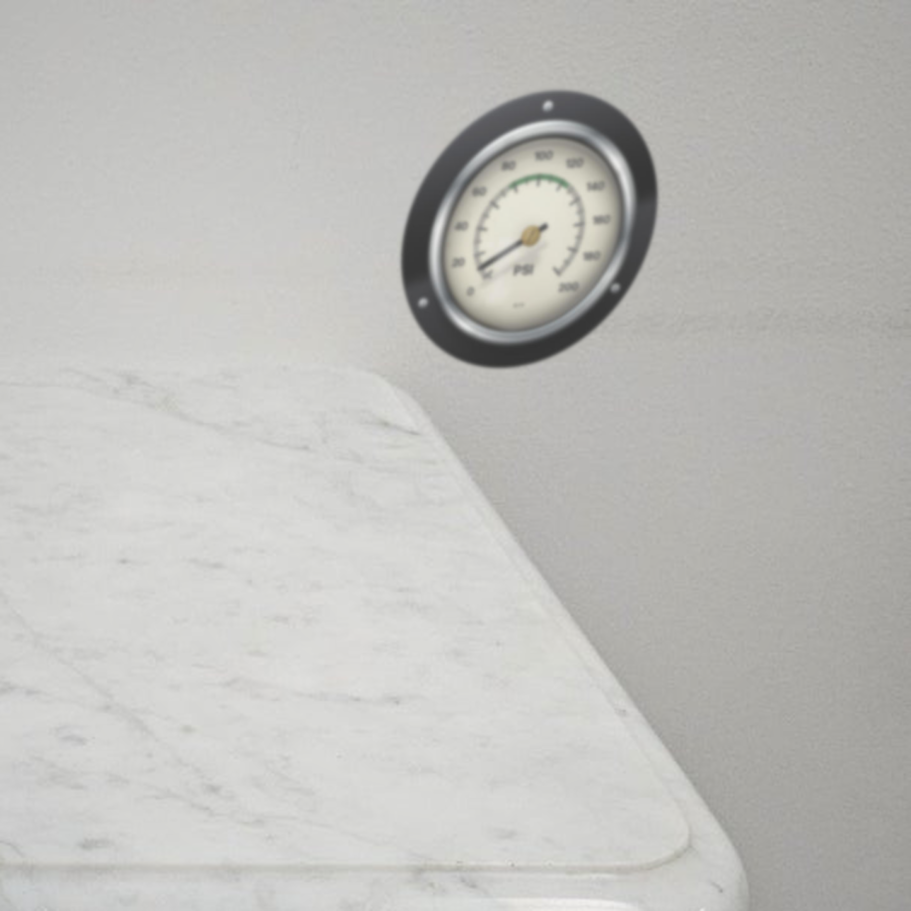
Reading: 10; psi
